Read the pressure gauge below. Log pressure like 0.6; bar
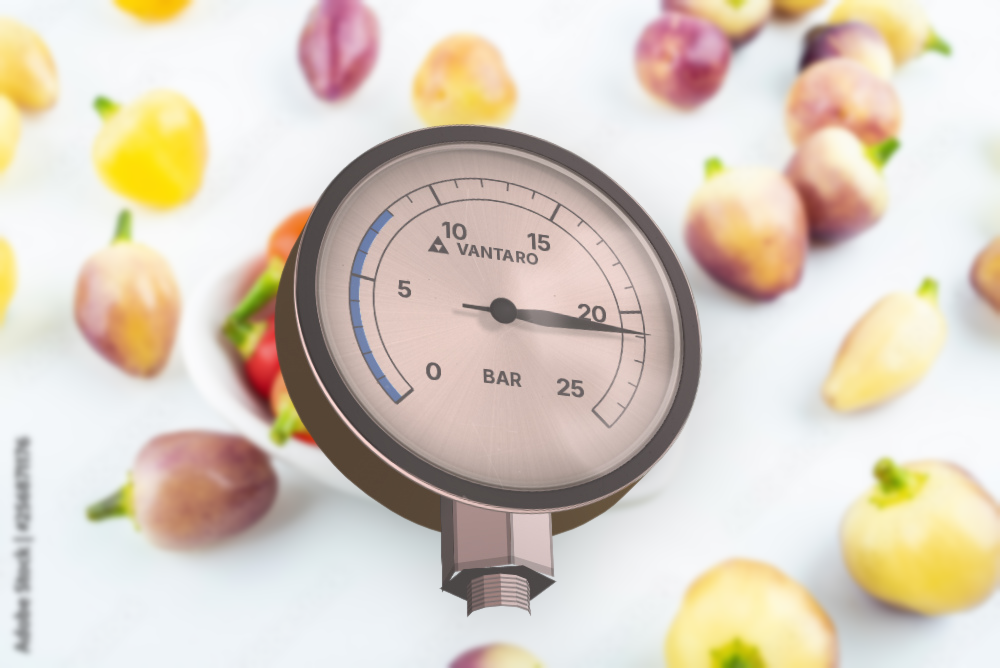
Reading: 21; bar
